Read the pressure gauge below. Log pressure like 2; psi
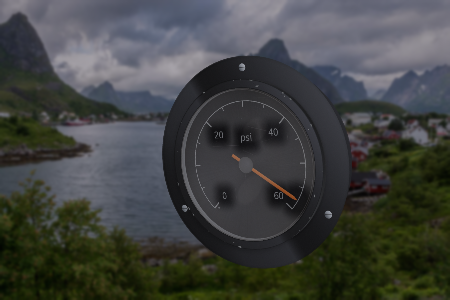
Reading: 57.5; psi
